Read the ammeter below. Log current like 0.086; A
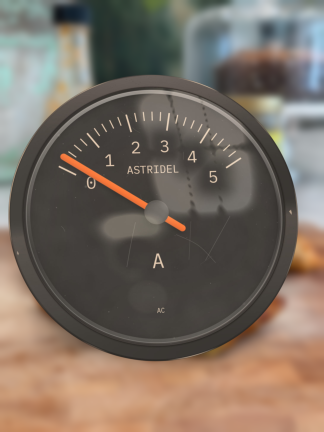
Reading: 0.2; A
